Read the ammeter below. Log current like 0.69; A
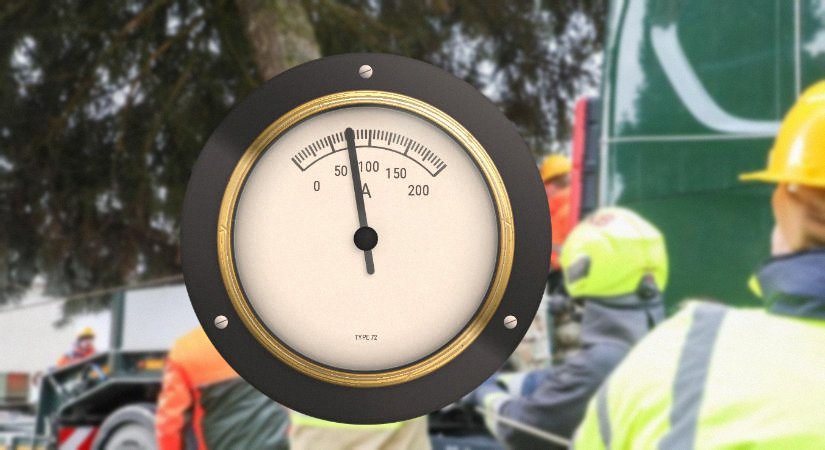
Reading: 75; A
